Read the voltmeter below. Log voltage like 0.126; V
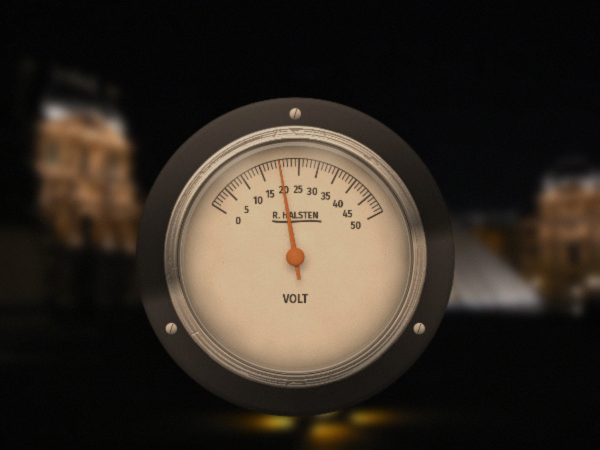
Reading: 20; V
